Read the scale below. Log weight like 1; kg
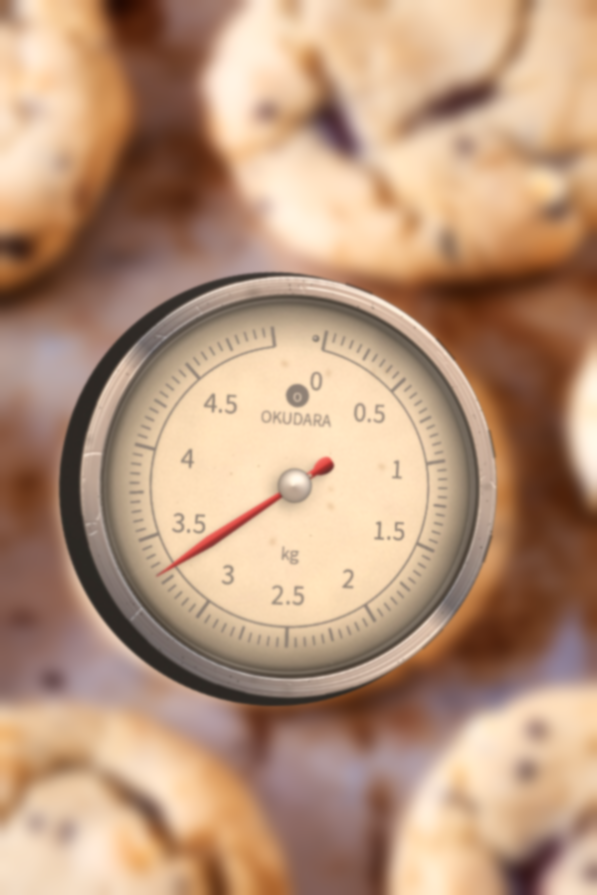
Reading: 3.3; kg
